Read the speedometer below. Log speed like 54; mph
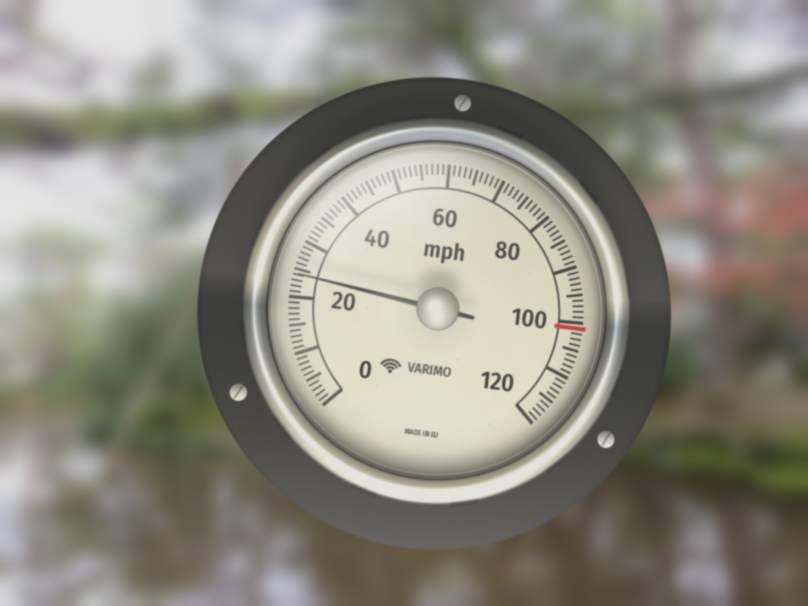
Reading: 24; mph
